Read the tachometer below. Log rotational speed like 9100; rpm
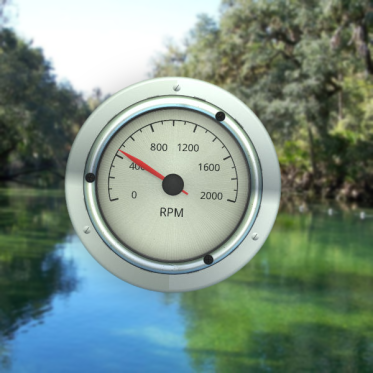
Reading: 450; rpm
